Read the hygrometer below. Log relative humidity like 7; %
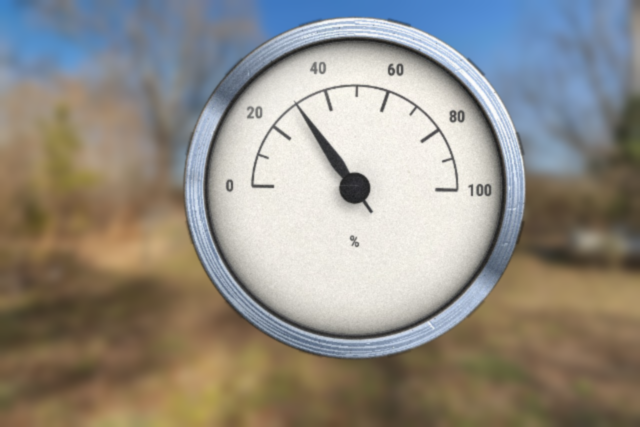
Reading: 30; %
